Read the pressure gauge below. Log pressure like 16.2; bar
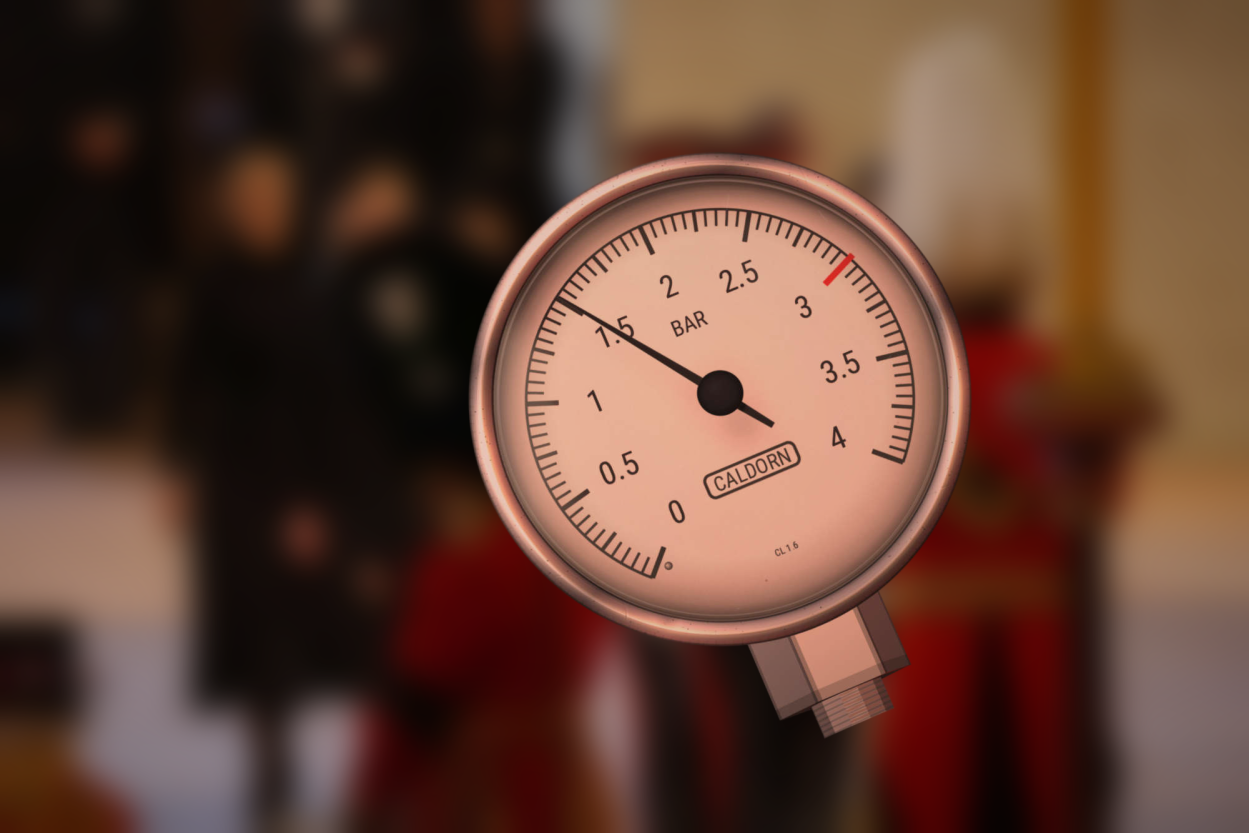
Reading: 1.5; bar
